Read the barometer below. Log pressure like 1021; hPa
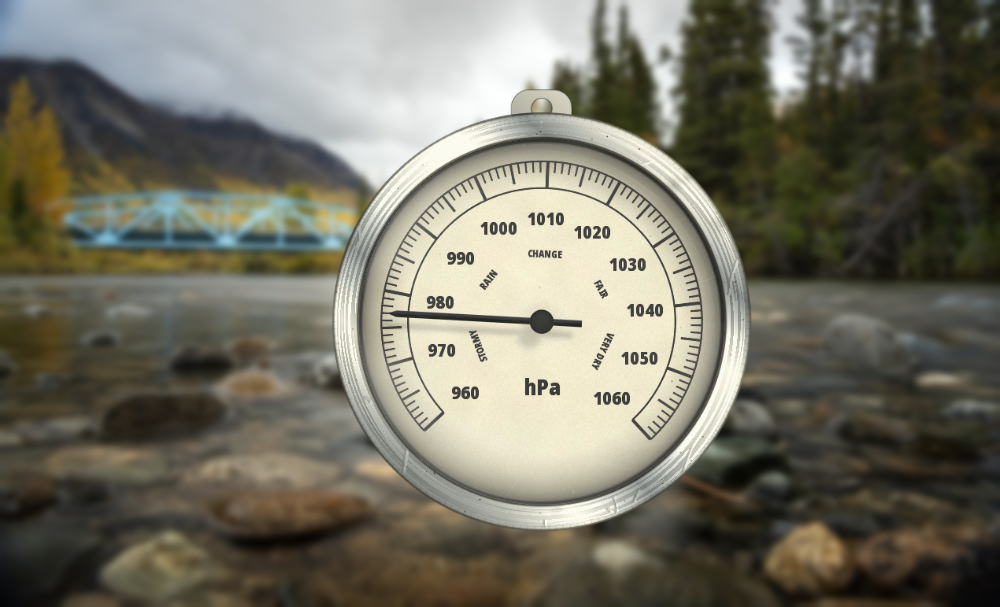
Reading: 977; hPa
